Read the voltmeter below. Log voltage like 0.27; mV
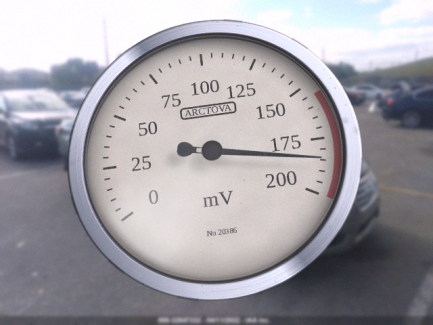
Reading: 185; mV
